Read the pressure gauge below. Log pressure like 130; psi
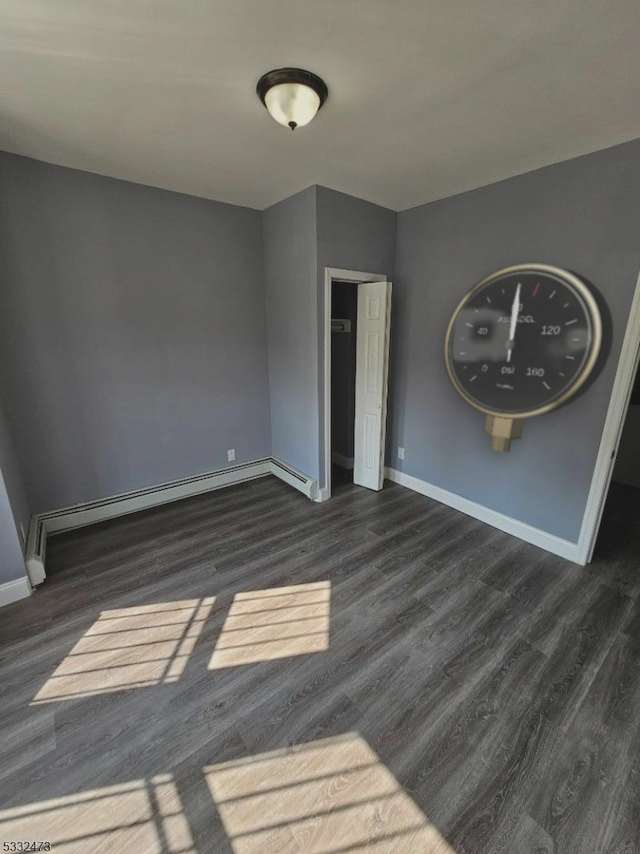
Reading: 80; psi
